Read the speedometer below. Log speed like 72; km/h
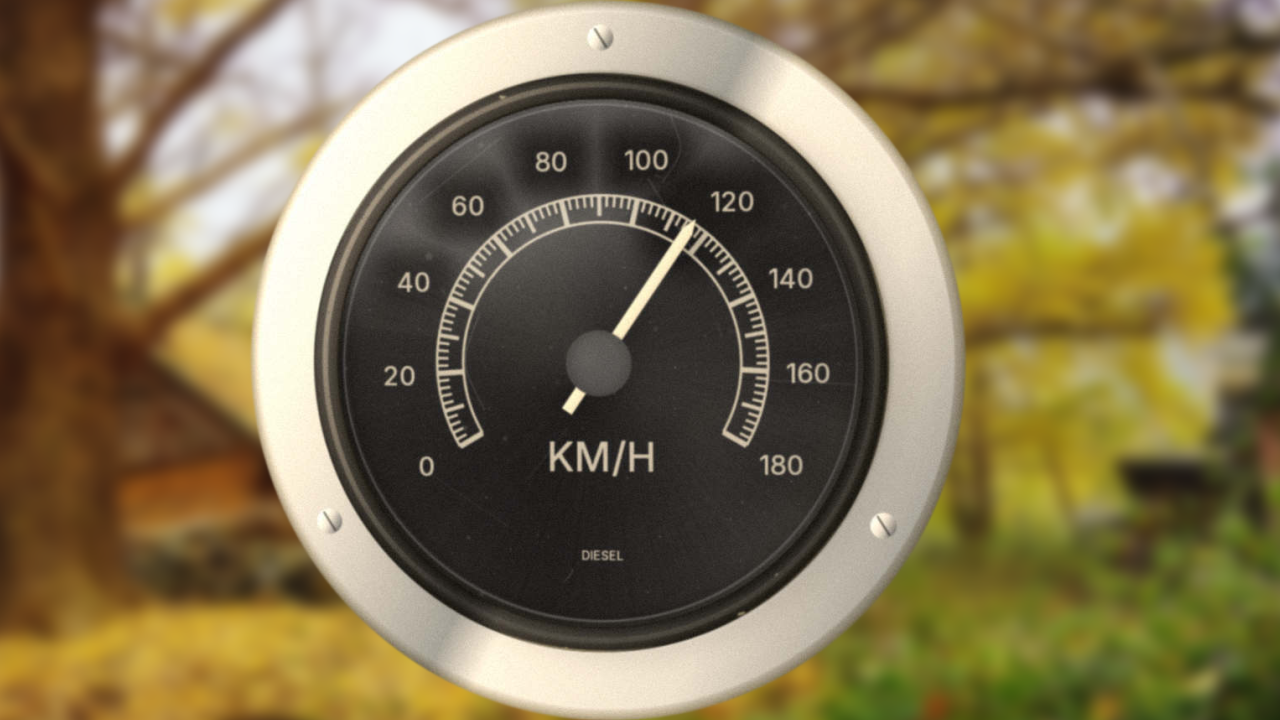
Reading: 116; km/h
